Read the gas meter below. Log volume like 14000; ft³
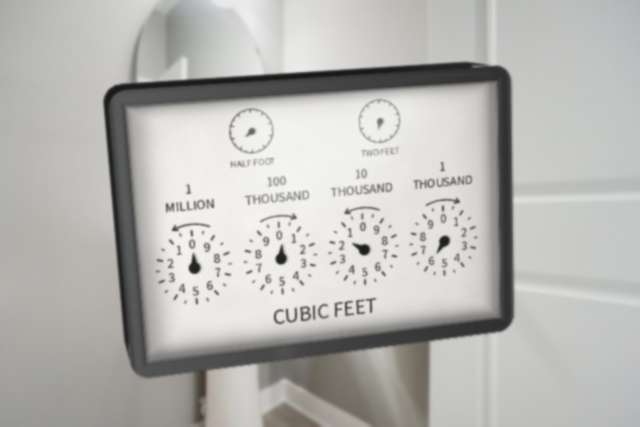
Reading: 1600; ft³
